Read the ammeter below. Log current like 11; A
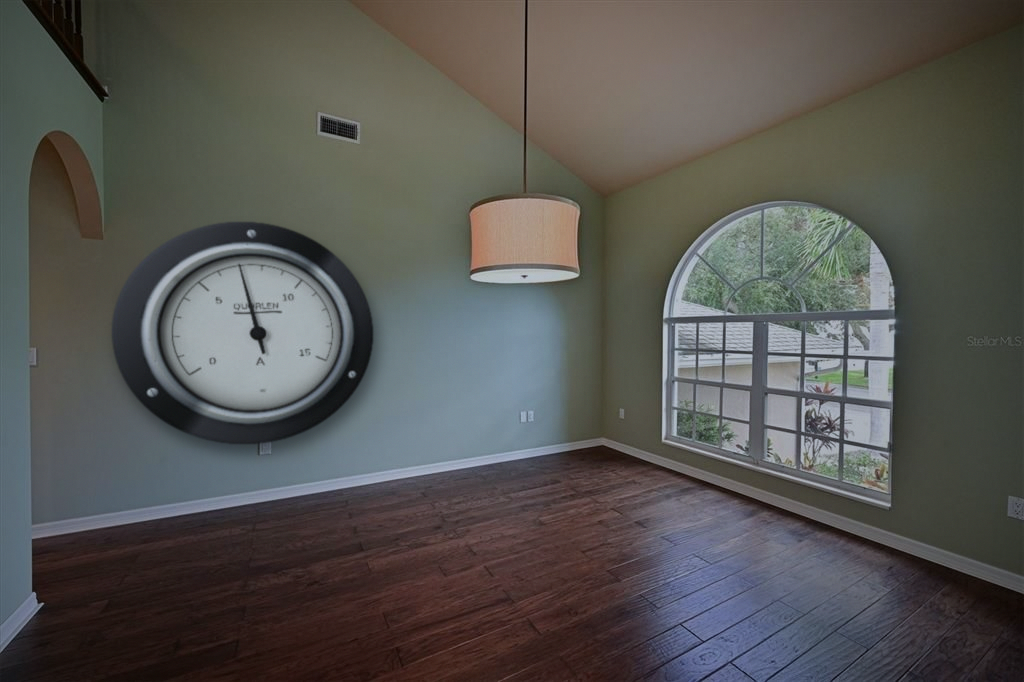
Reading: 7; A
